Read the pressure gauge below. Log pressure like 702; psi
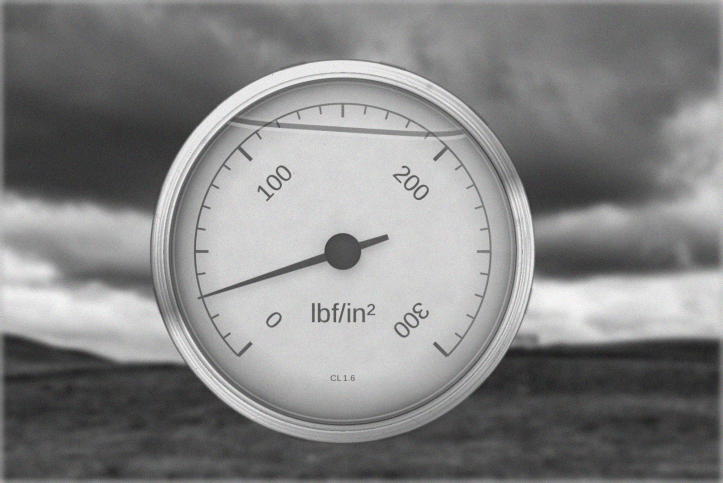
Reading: 30; psi
